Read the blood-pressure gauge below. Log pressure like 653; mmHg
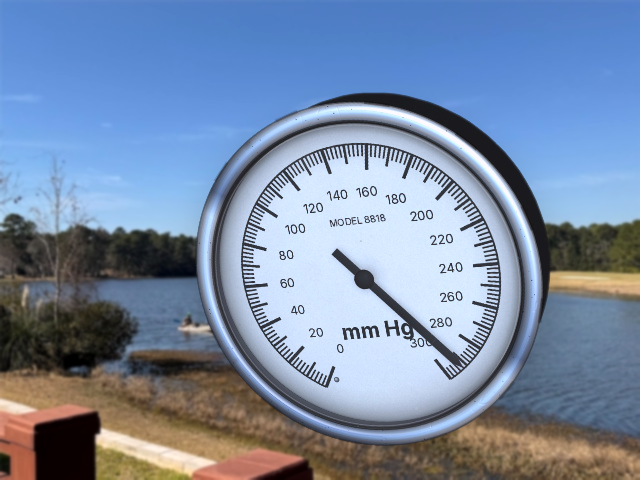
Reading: 290; mmHg
